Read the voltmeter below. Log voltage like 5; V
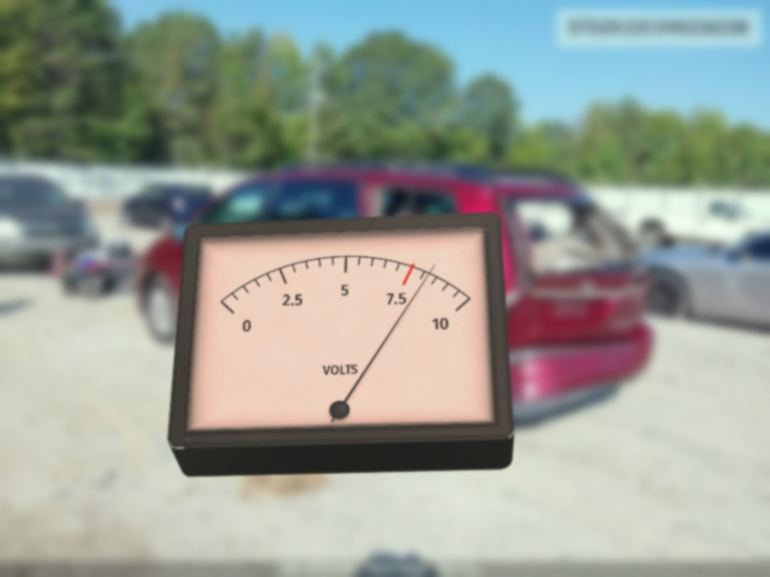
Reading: 8.25; V
